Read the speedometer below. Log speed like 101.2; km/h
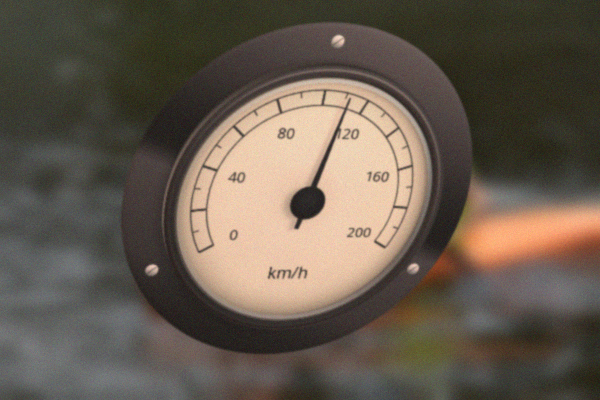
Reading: 110; km/h
